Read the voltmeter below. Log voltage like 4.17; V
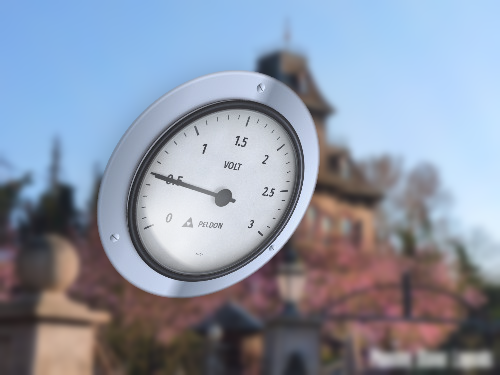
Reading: 0.5; V
